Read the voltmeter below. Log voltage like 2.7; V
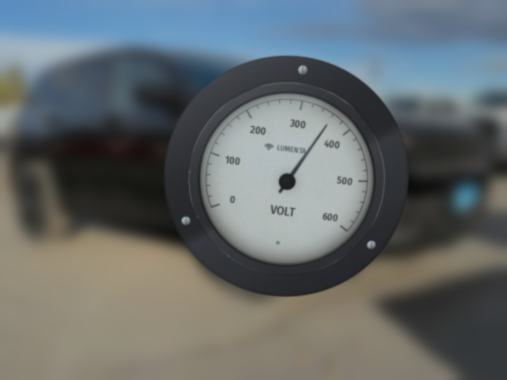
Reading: 360; V
